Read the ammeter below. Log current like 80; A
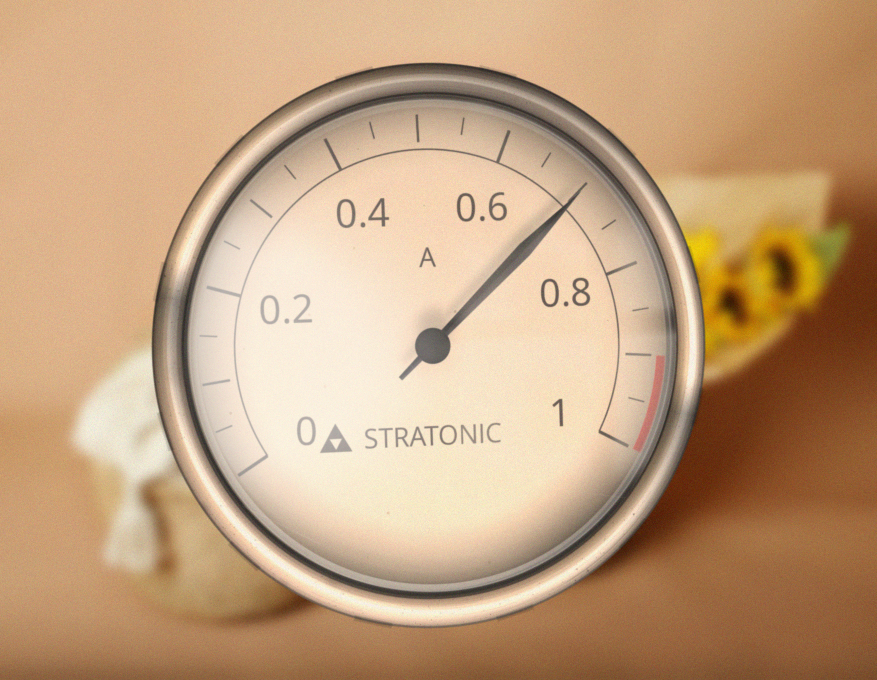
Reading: 0.7; A
